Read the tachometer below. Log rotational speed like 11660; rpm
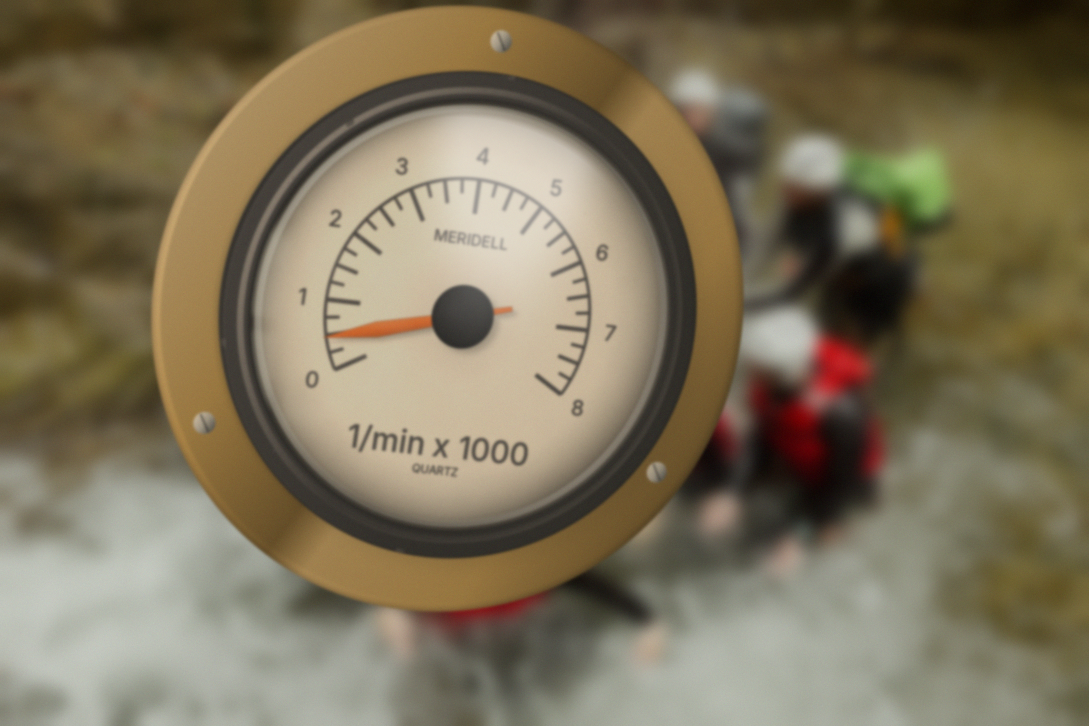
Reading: 500; rpm
